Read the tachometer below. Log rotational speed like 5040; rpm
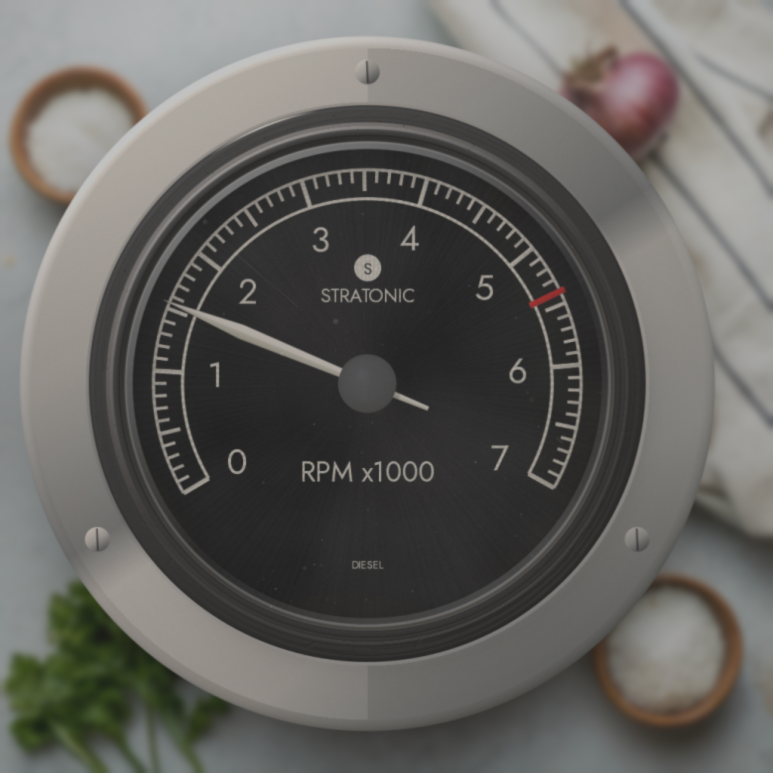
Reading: 1550; rpm
